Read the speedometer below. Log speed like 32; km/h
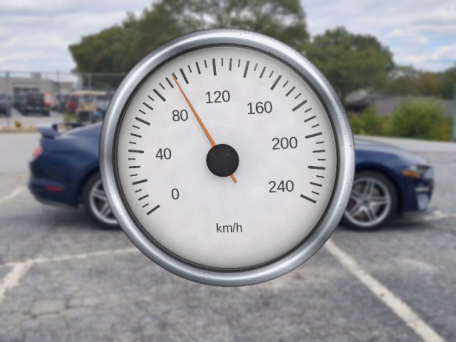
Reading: 95; km/h
